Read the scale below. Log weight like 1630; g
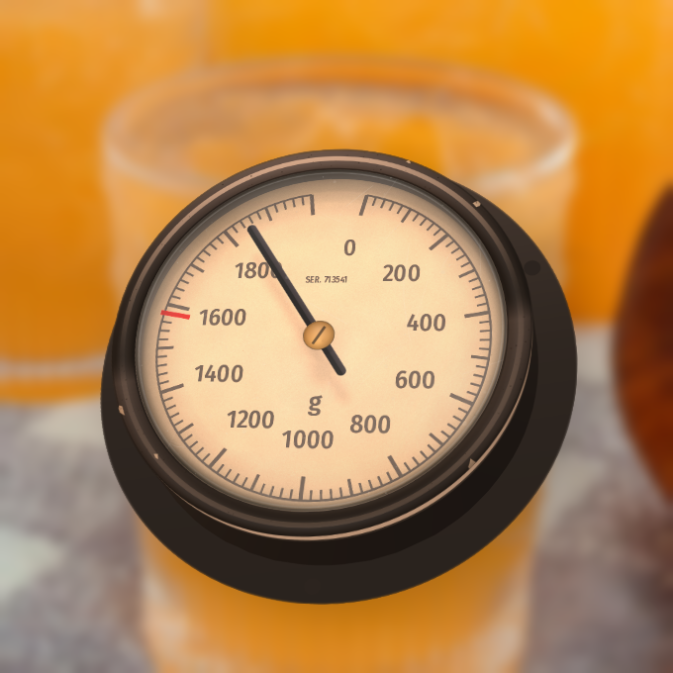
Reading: 1850; g
